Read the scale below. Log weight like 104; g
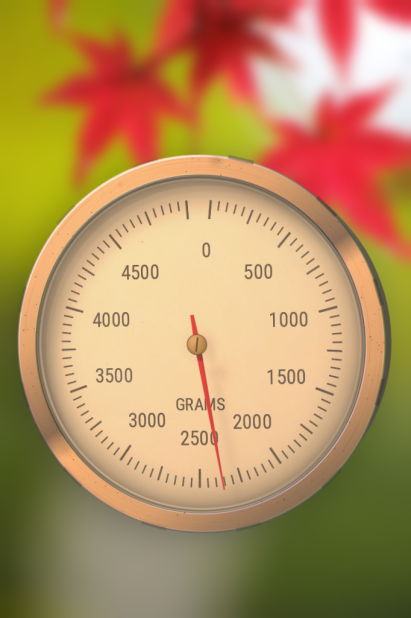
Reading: 2350; g
